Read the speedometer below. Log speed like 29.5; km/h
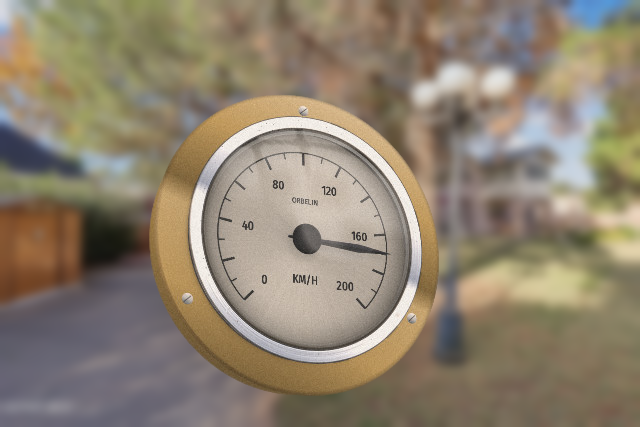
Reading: 170; km/h
